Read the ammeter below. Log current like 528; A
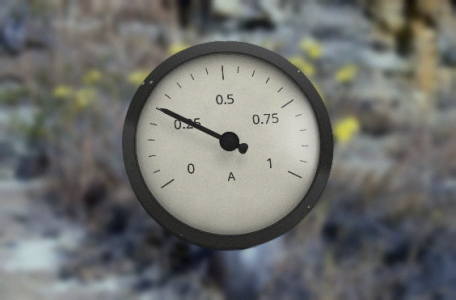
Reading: 0.25; A
